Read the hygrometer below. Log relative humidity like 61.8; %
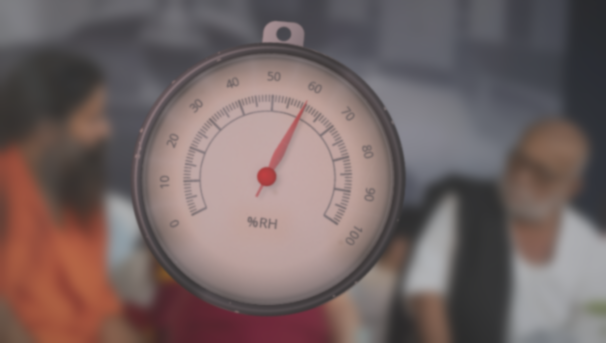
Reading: 60; %
